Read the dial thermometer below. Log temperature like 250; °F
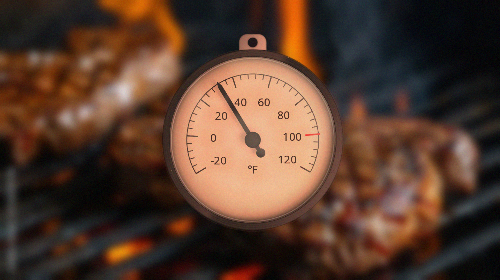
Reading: 32; °F
